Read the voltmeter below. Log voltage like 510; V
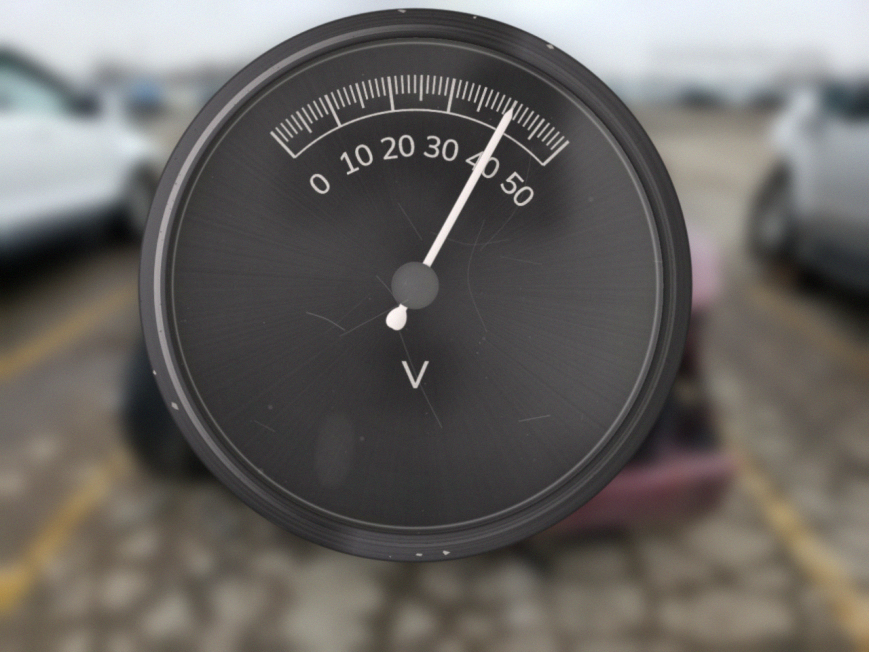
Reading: 40; V
